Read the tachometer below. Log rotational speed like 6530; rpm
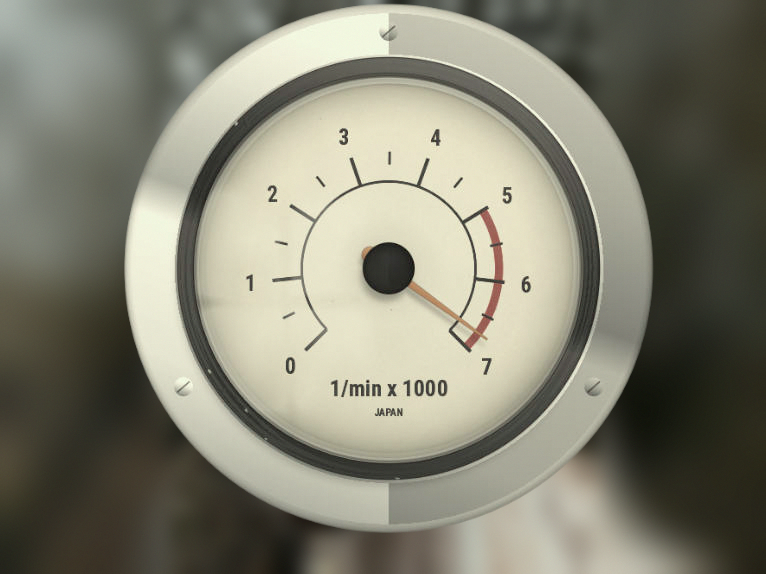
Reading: 6750; rpm
